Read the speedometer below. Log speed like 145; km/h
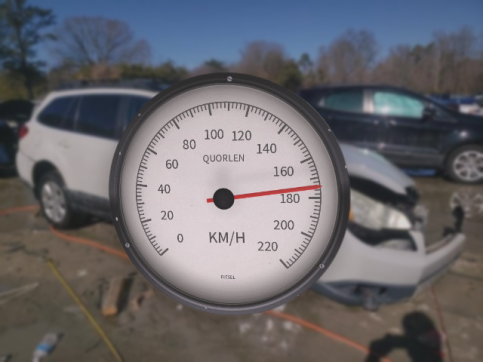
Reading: 174; km/h
